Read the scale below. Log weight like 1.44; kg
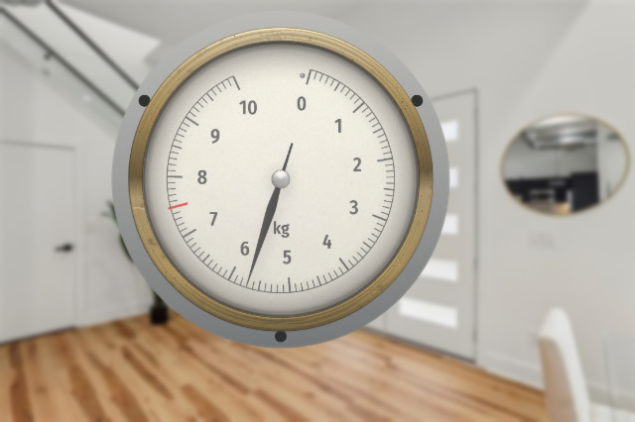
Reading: 5.7; kg
